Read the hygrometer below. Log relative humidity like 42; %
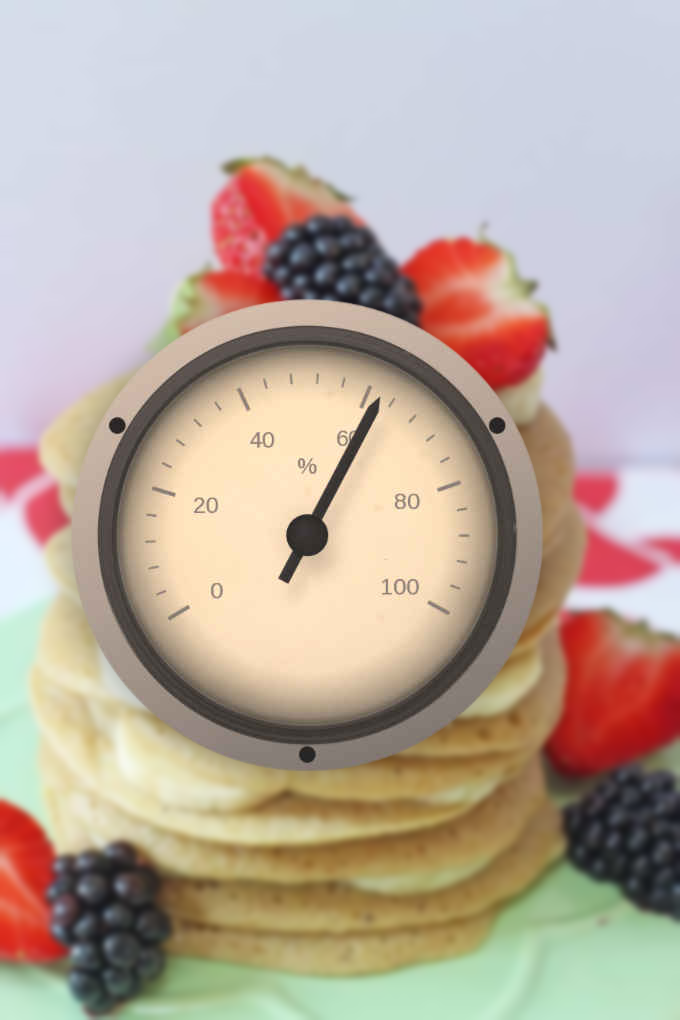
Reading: 62; %
